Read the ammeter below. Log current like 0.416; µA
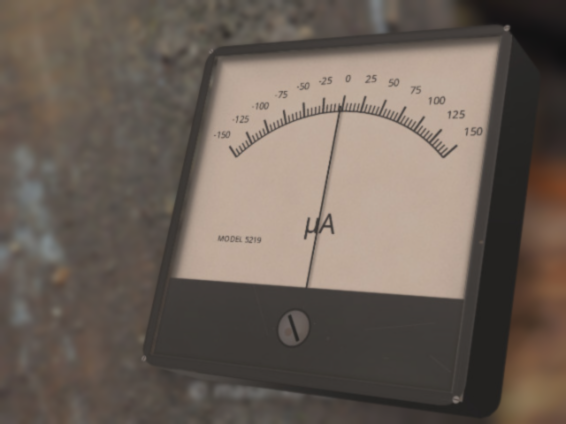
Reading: 0; µA
